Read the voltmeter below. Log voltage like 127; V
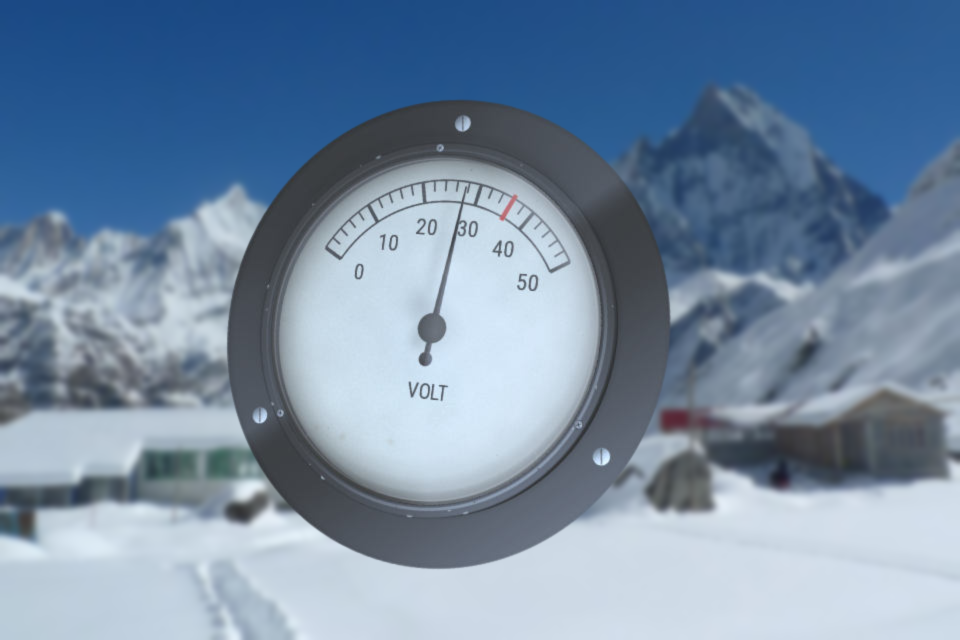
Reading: 28; V
